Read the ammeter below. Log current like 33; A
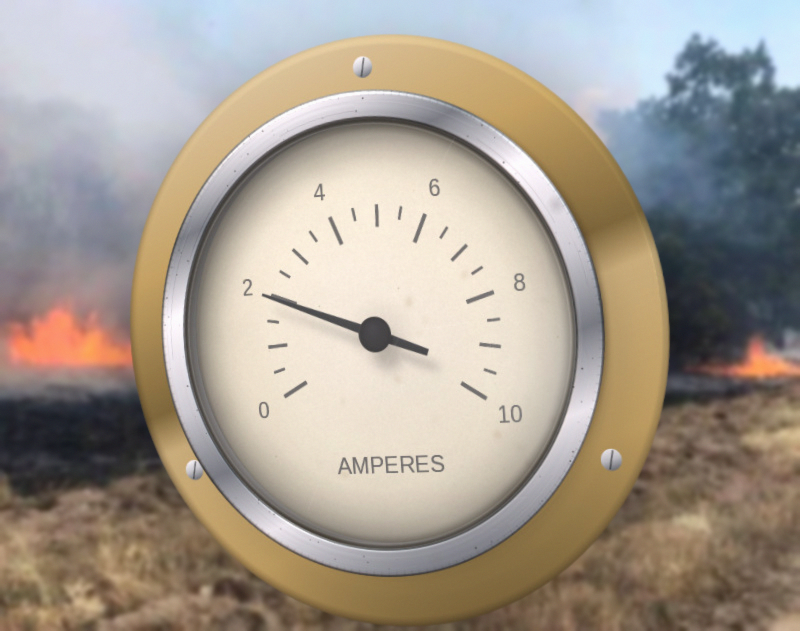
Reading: 2; A
